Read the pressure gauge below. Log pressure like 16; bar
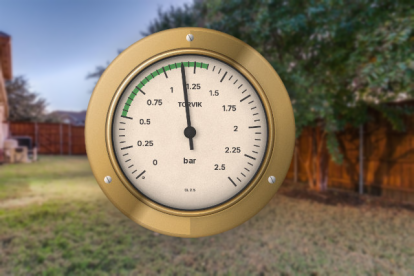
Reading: 1.15; bar
